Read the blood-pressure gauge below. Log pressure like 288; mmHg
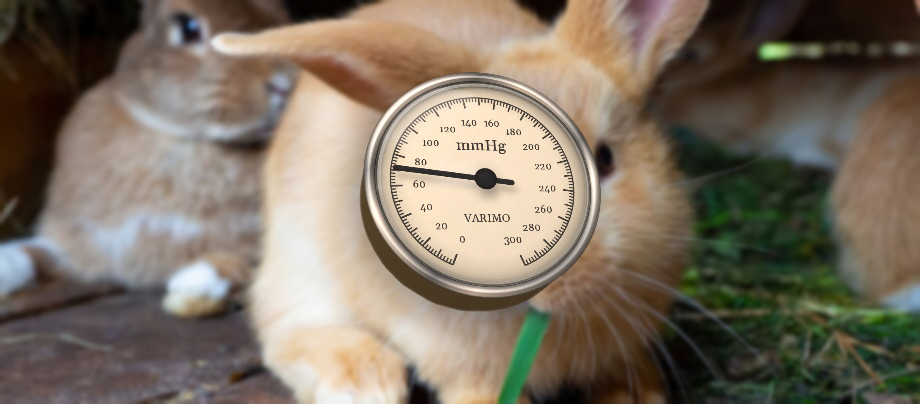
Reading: 70; mmHg
